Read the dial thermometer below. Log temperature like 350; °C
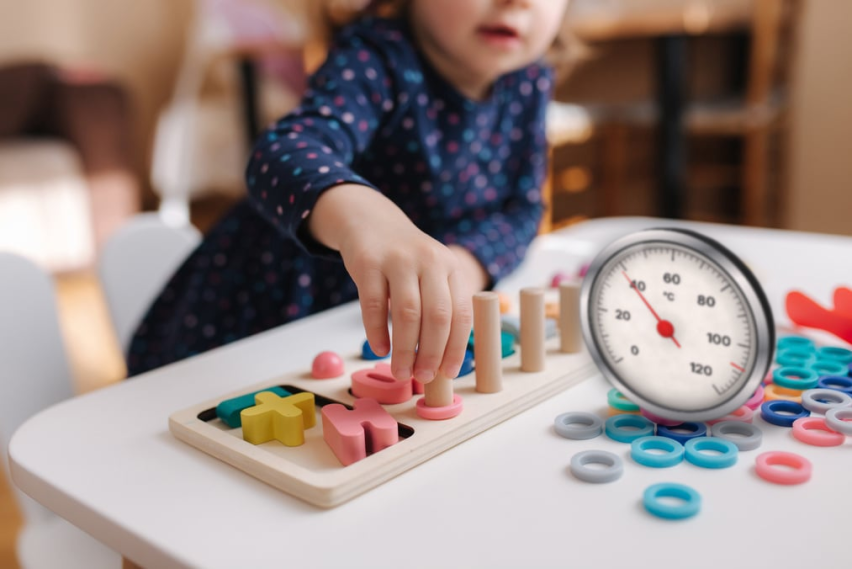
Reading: 40; °C
